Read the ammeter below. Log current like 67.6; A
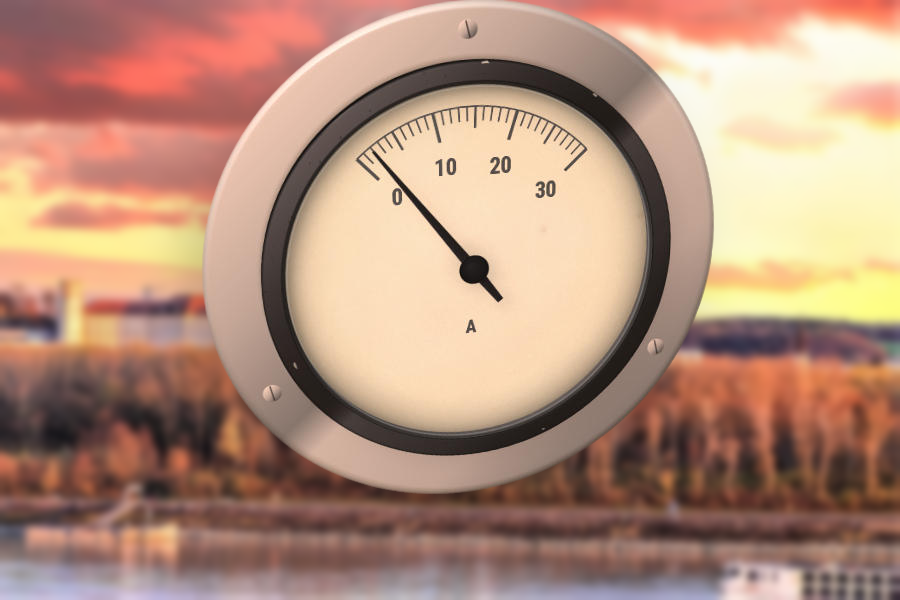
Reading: 2; A
